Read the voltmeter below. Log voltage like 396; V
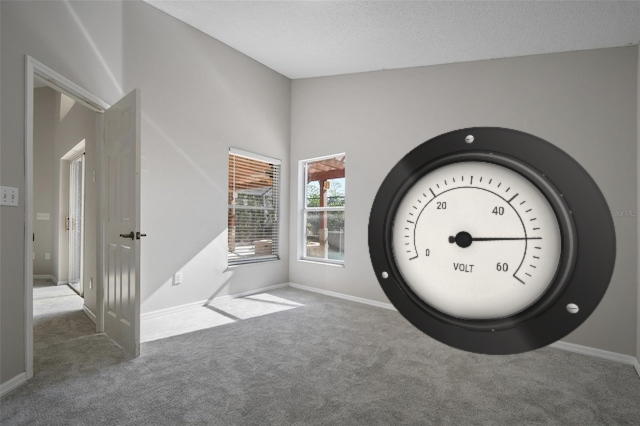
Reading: 50; V
